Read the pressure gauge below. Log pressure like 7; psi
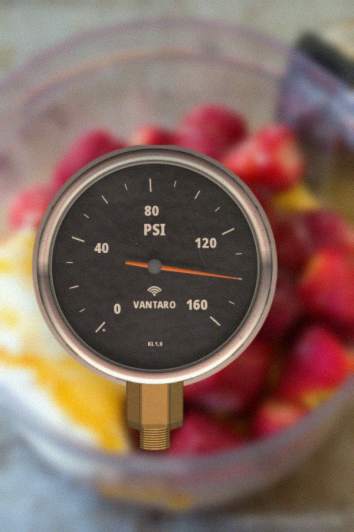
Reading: 140; psi
